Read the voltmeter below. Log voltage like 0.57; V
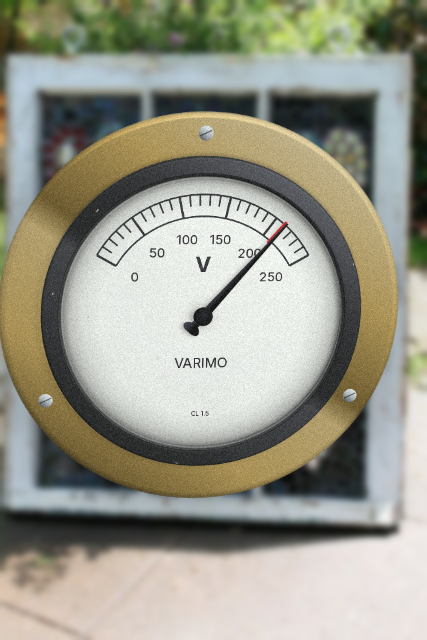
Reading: 210; V
